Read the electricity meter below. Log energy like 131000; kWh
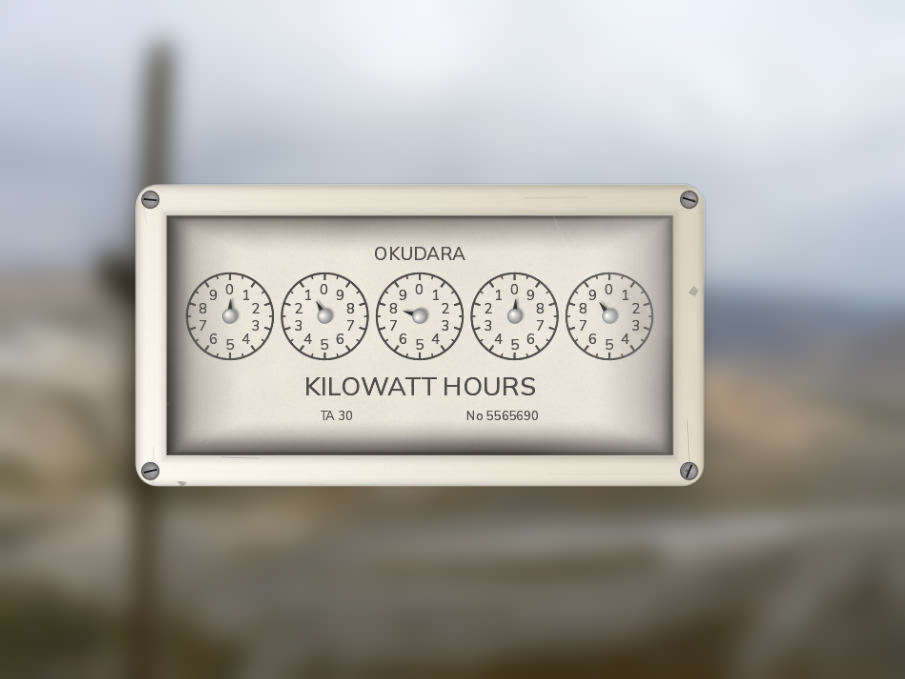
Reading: 799; kWh
